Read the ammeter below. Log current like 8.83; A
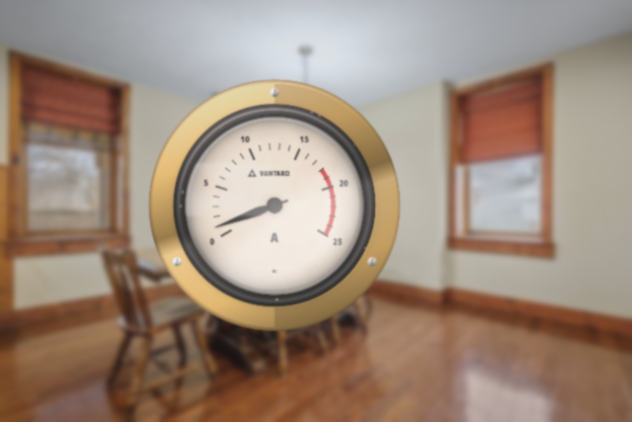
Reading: 1; A
